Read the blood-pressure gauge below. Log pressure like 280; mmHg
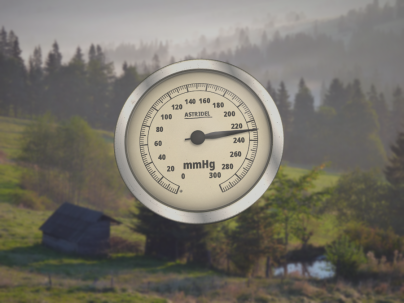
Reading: 230; mmHg
